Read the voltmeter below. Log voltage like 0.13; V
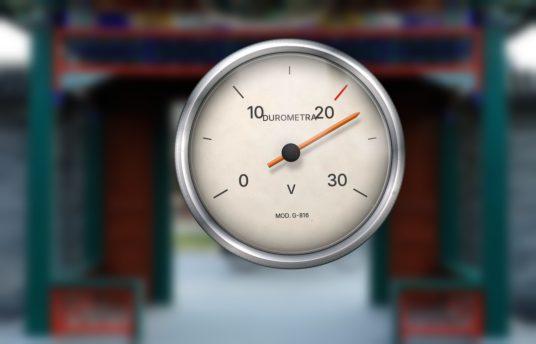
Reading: 22.5; V
